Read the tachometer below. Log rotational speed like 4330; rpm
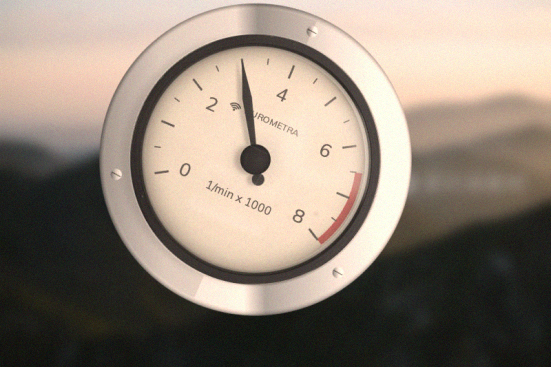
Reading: 3000; rpm
